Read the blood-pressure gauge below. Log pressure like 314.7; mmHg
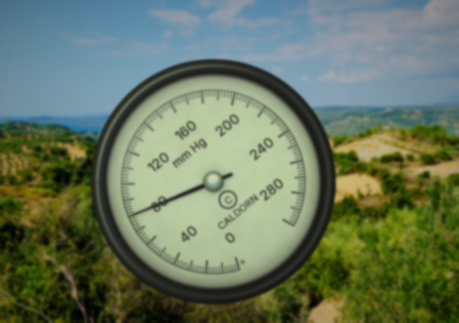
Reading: 80; mmHg
